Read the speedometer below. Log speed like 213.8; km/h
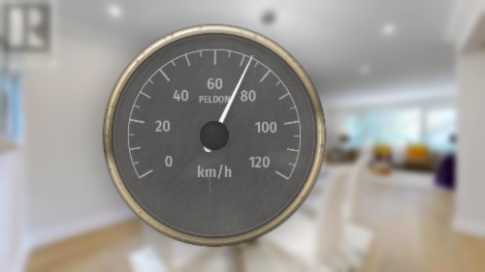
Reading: 72.5; km/h
